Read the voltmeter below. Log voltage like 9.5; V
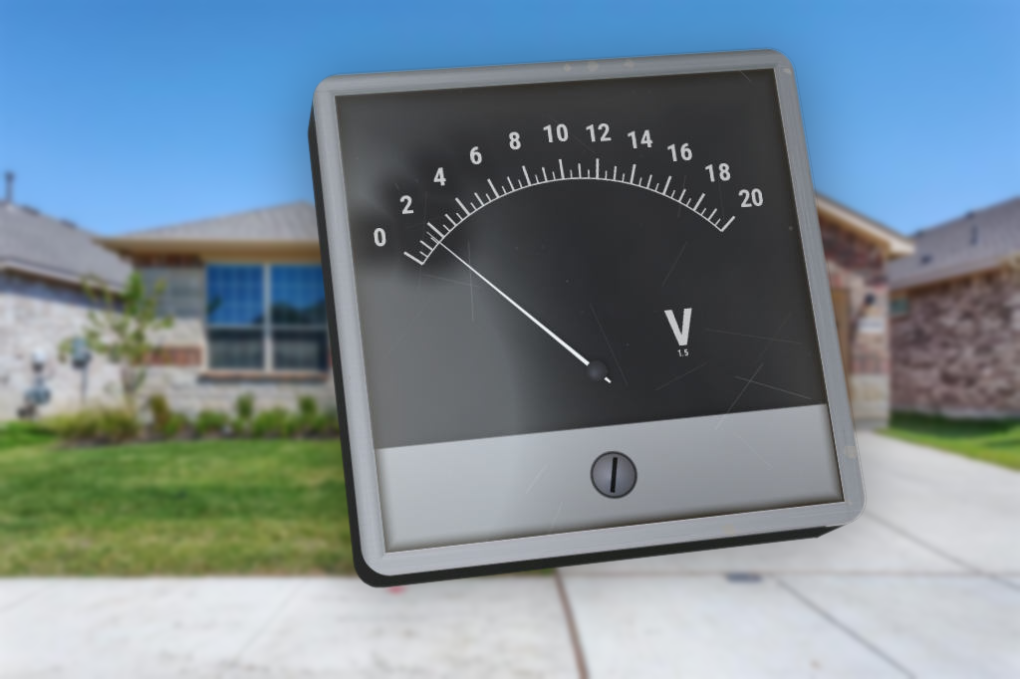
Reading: 1.5; V
